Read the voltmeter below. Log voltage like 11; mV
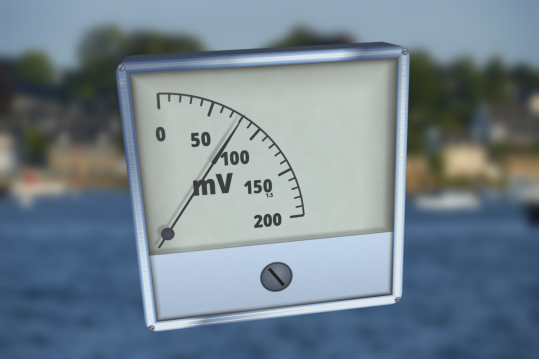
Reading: 80; mV
